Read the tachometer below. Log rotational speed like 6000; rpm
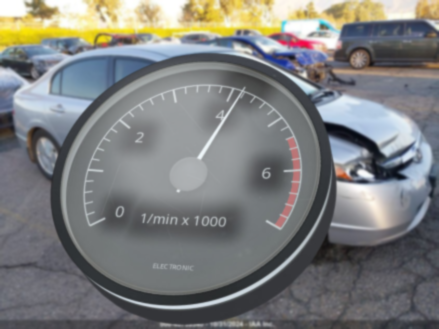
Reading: 4200; rpm
